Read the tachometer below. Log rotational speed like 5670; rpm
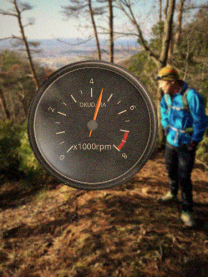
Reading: 4500; rpm
